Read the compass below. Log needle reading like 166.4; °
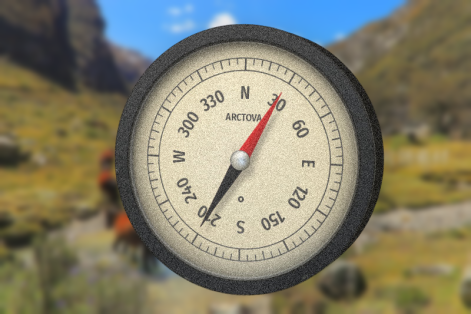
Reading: 30; °
